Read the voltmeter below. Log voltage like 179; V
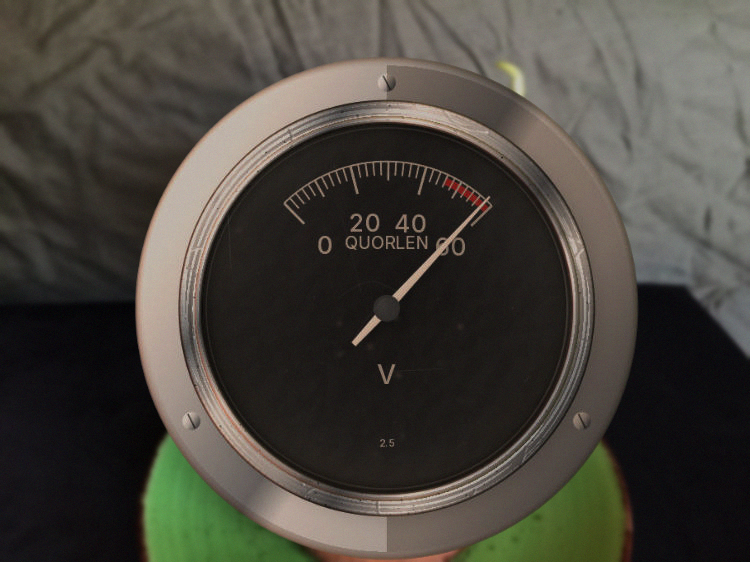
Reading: 58; V
